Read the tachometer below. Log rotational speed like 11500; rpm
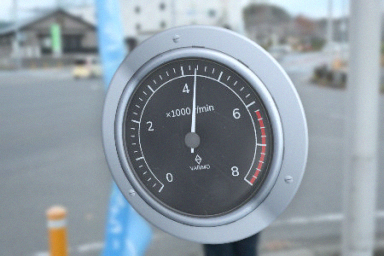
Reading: 4400; rpm
